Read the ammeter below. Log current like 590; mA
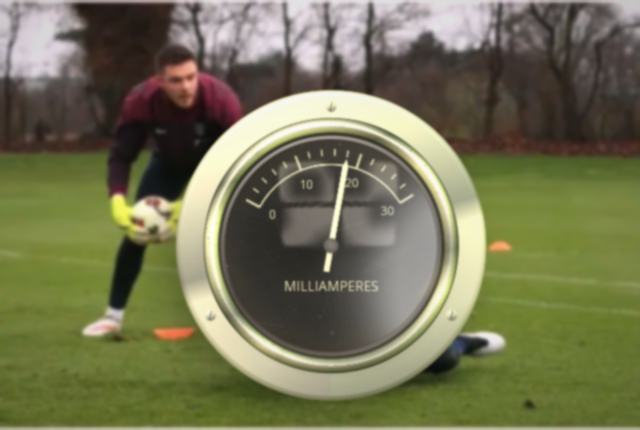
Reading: 18; mA
